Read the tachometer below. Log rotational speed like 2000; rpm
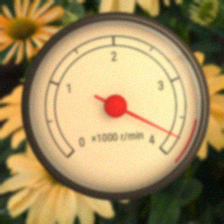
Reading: 3750; rpm
